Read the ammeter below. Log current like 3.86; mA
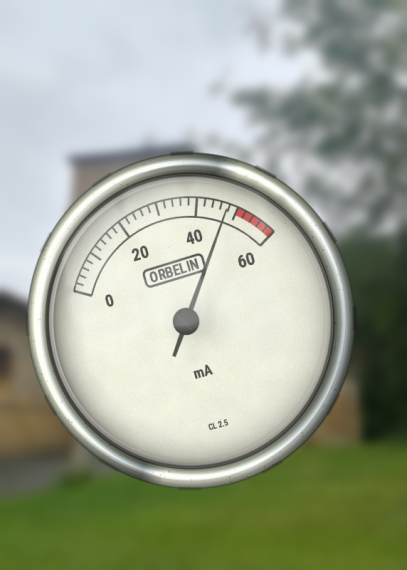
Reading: 48; mA
